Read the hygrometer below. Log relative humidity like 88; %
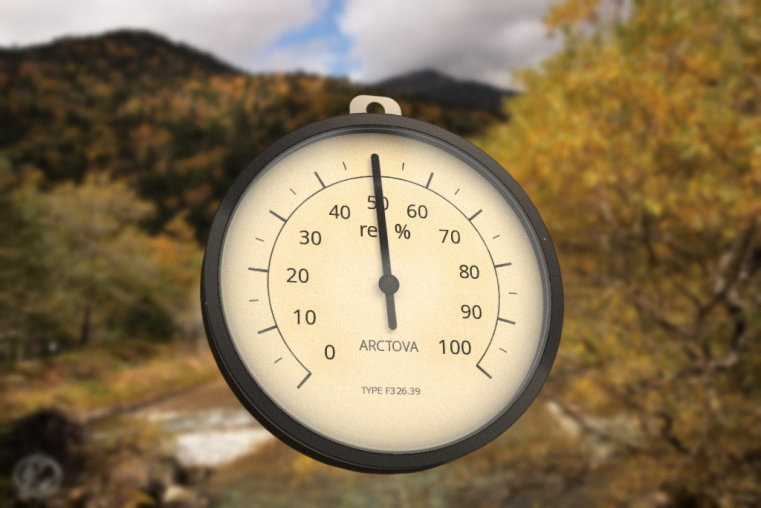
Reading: 50; %
